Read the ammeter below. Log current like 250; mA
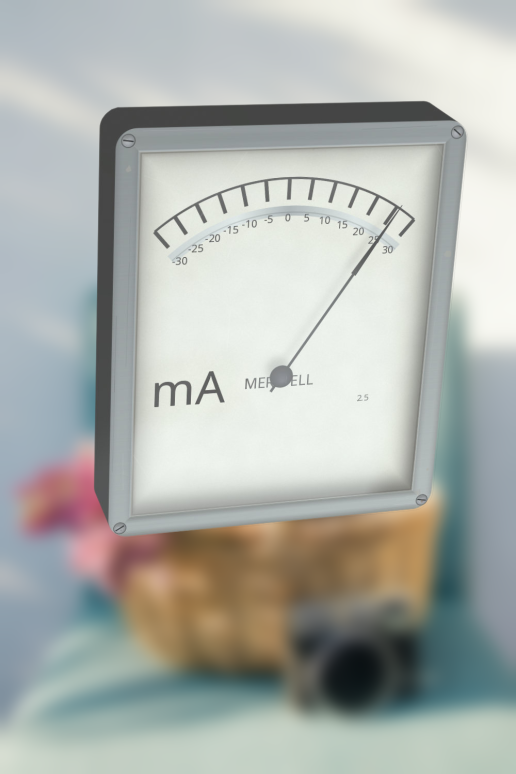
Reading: 25; mA
